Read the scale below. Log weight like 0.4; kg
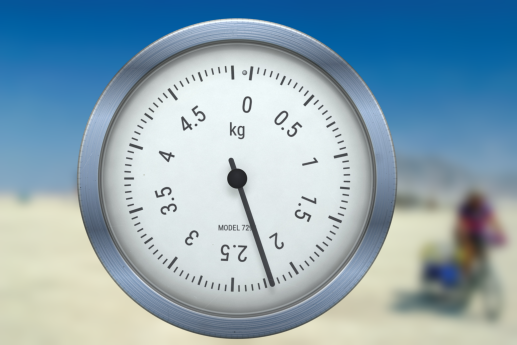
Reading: 2.2; kg
